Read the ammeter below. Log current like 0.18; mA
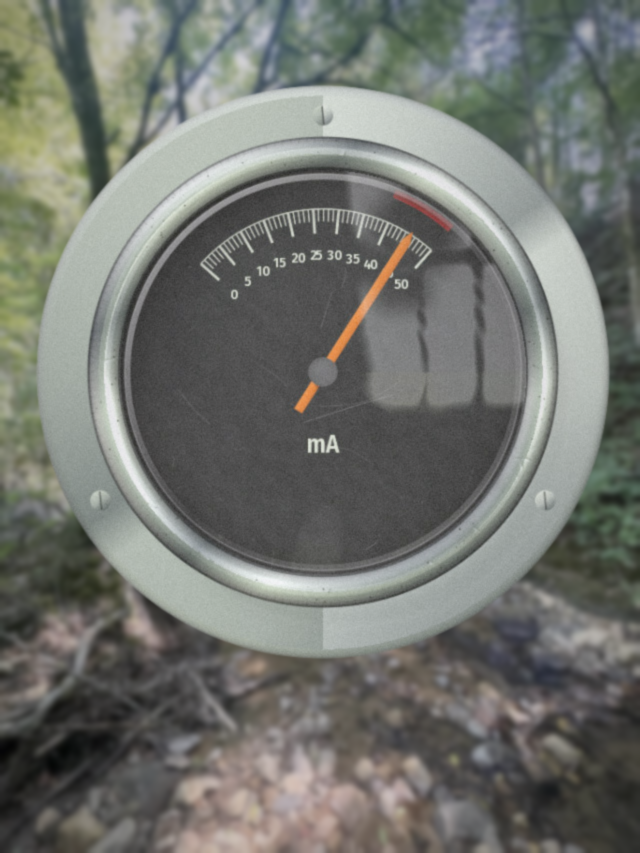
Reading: 45; mA
